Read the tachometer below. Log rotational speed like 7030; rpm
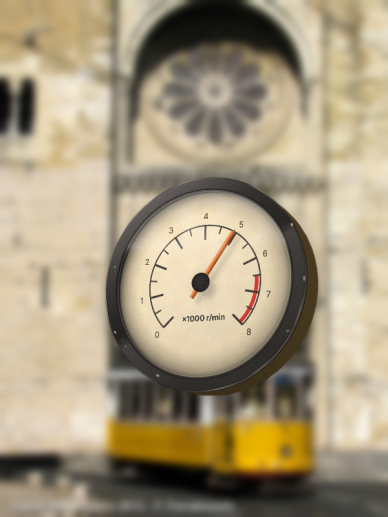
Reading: 5000; rpm
